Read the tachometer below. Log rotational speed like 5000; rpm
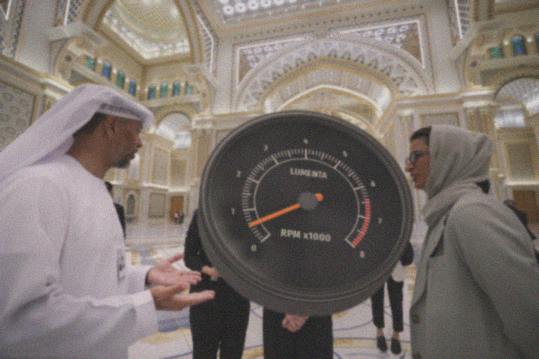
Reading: 500; rpm
